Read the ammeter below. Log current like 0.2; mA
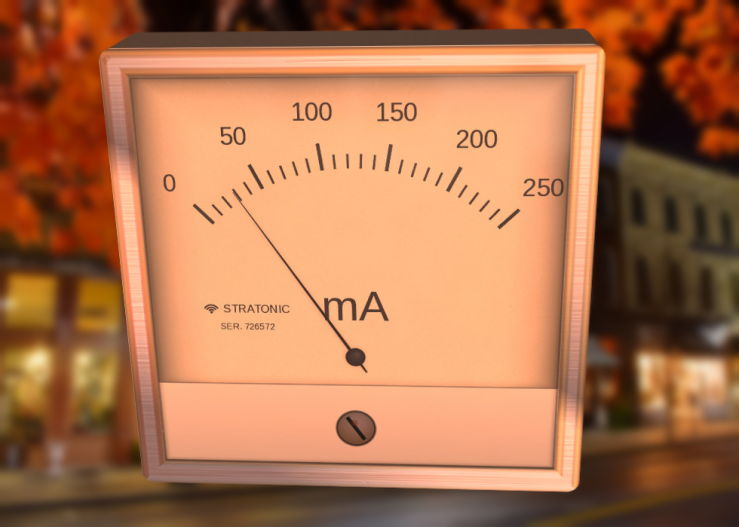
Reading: 30; mA
